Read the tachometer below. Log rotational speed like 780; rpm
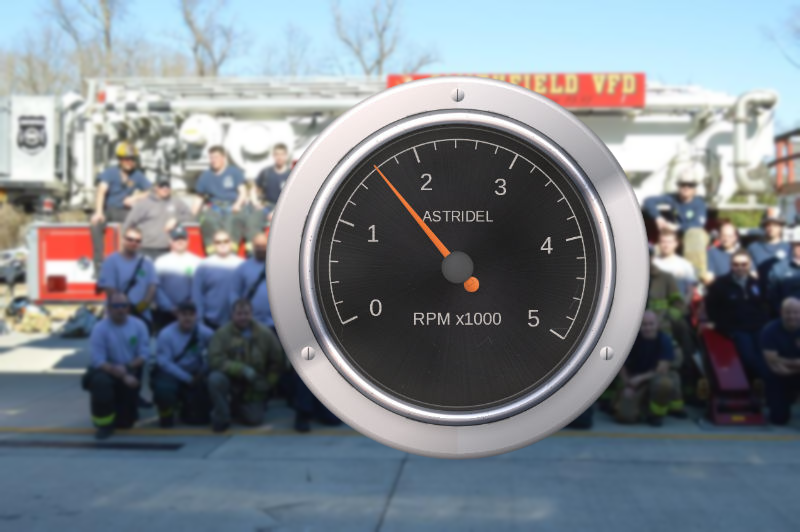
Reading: 1600; rpm
